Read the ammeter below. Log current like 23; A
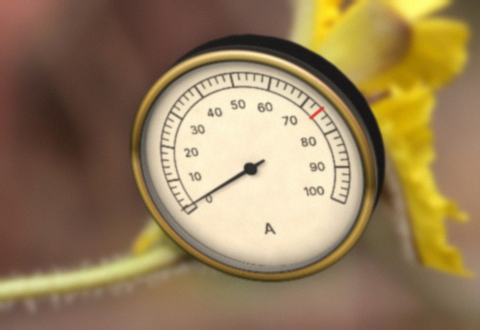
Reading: 2; A
